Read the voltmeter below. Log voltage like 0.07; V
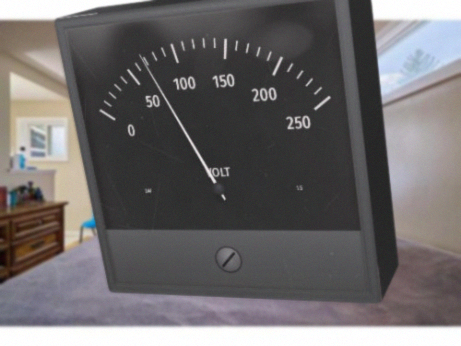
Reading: 70; V
